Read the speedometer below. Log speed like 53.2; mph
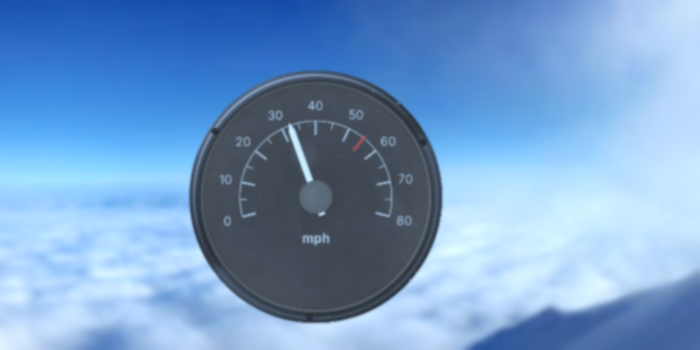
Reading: 32.5; mph
